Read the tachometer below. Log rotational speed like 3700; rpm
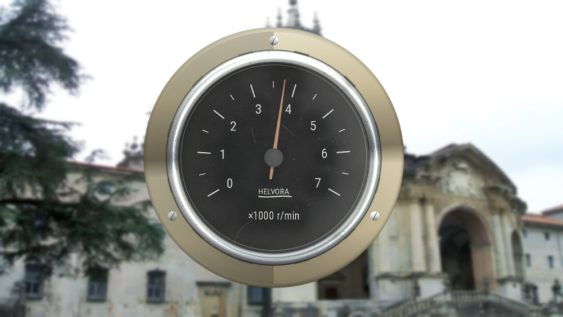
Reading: 3750; rpm
